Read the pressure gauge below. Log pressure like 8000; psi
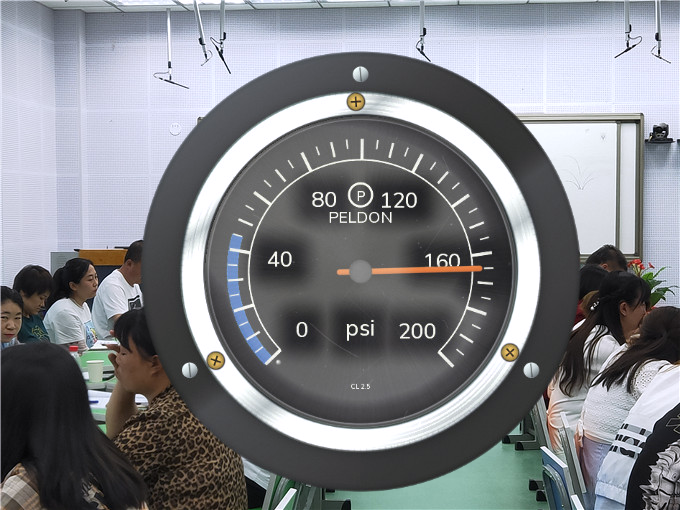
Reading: 165; psi
